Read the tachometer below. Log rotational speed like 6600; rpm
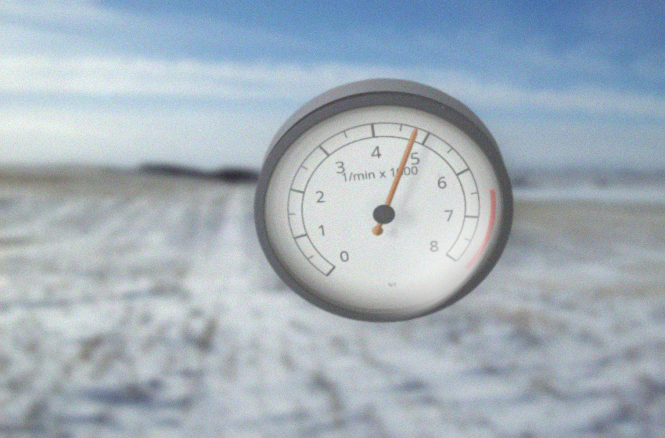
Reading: 4750; rpm
